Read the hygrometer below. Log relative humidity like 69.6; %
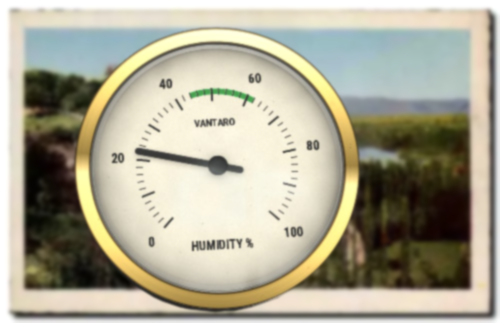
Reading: 22; %
